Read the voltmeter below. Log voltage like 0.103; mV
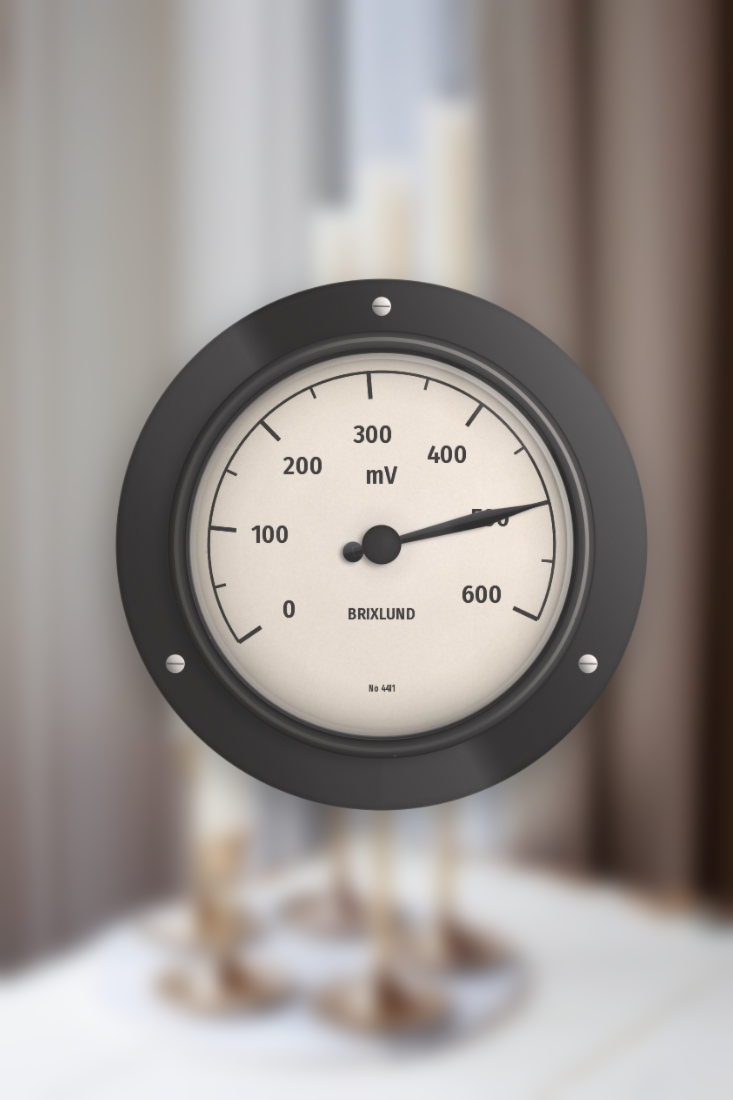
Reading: 500; mV
